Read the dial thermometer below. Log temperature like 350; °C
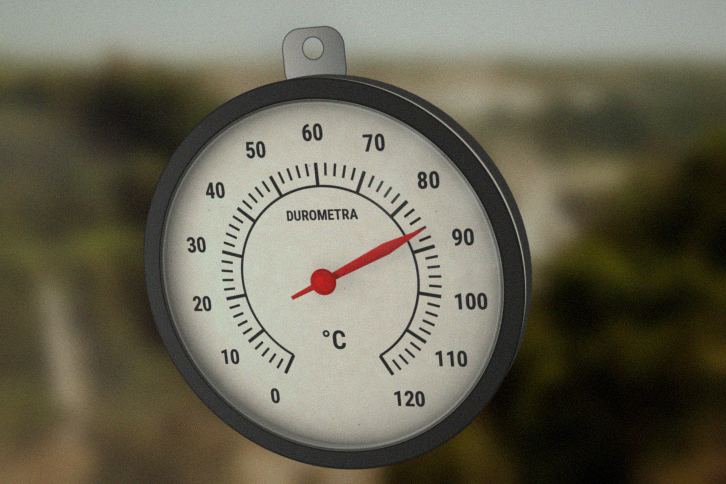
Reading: 86; °C
